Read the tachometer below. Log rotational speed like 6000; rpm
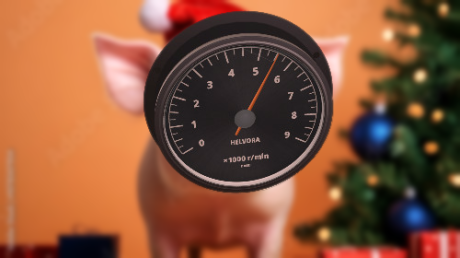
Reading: 5500; rpm
